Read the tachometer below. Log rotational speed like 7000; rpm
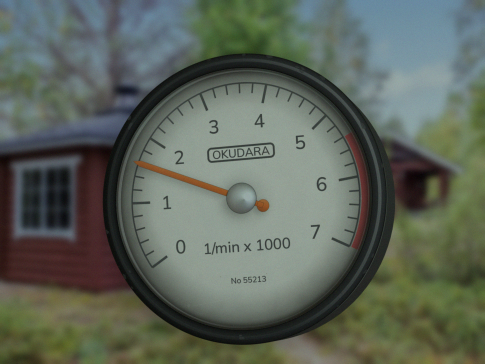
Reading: 1600; rpm
